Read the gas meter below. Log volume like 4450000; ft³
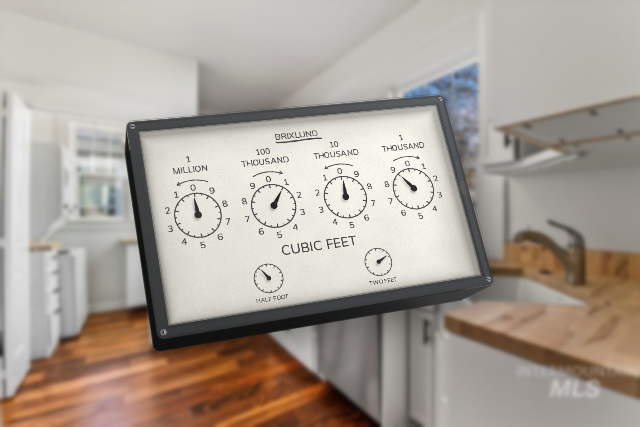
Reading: 9900; ft³
